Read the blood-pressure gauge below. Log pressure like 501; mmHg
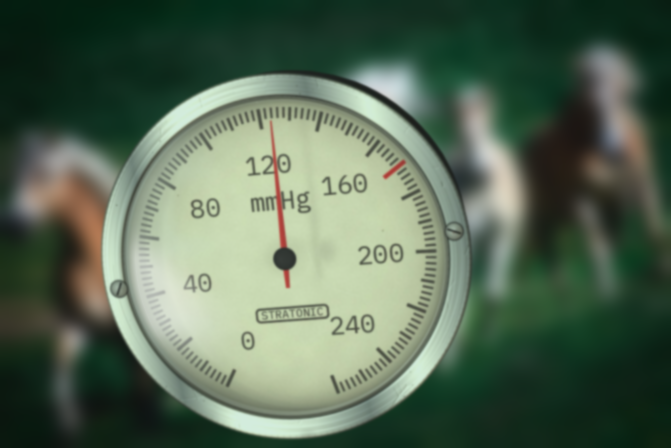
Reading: 124; mmHg
